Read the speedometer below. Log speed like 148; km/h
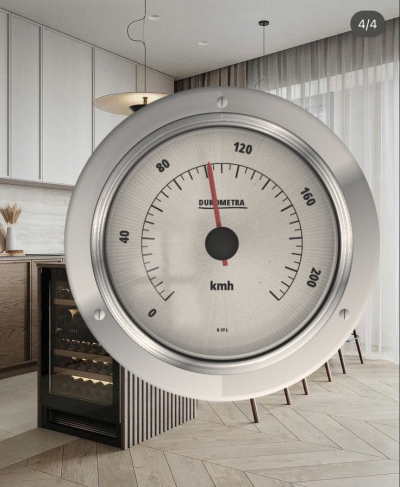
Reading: 102.5; km/h
